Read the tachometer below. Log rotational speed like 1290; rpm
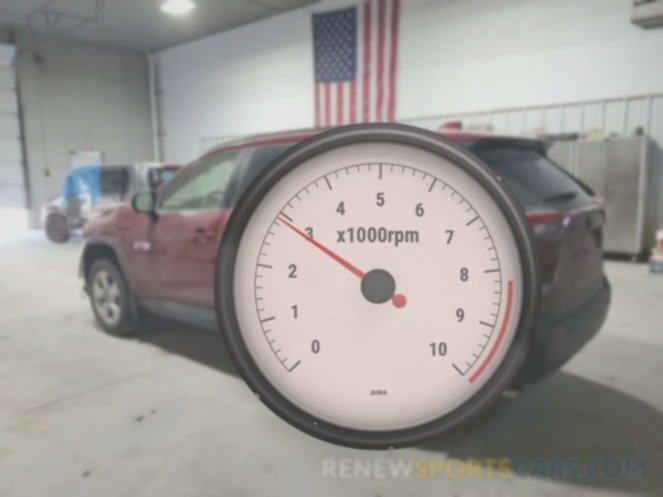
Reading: 2900; rpm
